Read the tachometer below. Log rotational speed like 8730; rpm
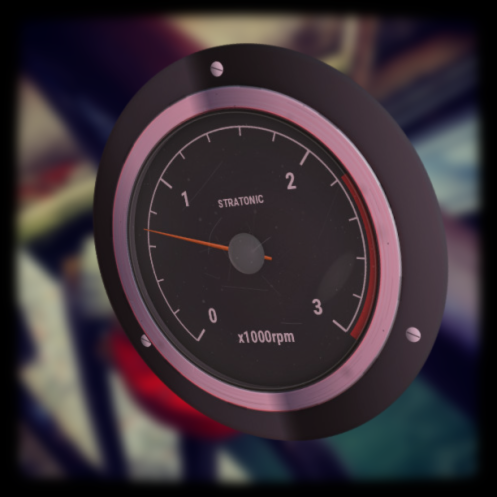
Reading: 700; rpm
